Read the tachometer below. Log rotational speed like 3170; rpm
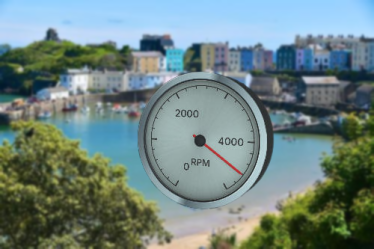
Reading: 4600; rpm
